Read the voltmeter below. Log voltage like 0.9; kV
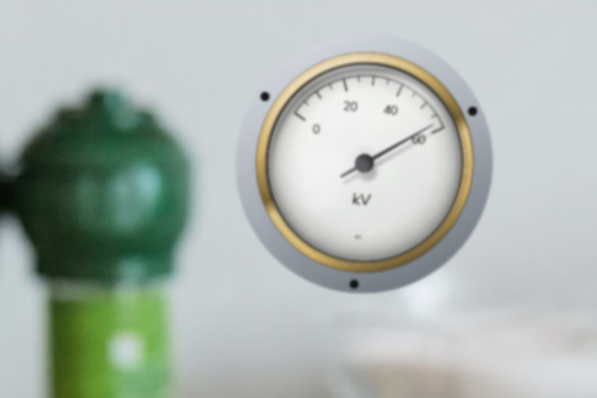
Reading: 57.5; kV
